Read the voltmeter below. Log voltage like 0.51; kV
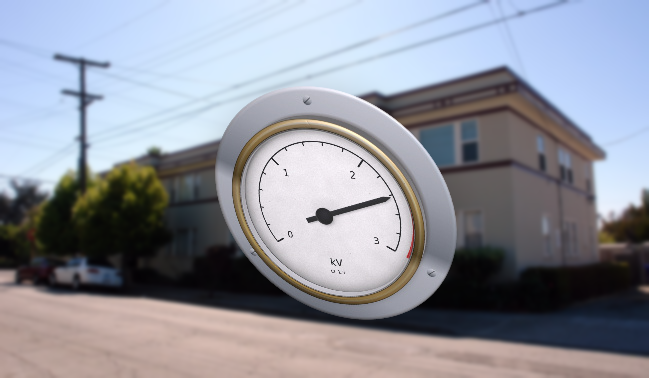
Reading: 2.4; kV
